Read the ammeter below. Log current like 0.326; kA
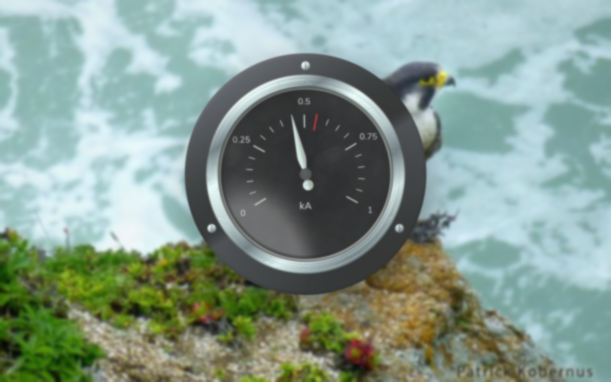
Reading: 0.45; kA
